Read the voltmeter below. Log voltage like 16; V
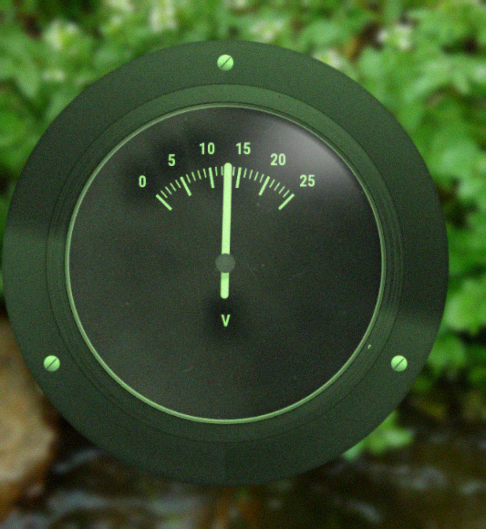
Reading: 13; V
